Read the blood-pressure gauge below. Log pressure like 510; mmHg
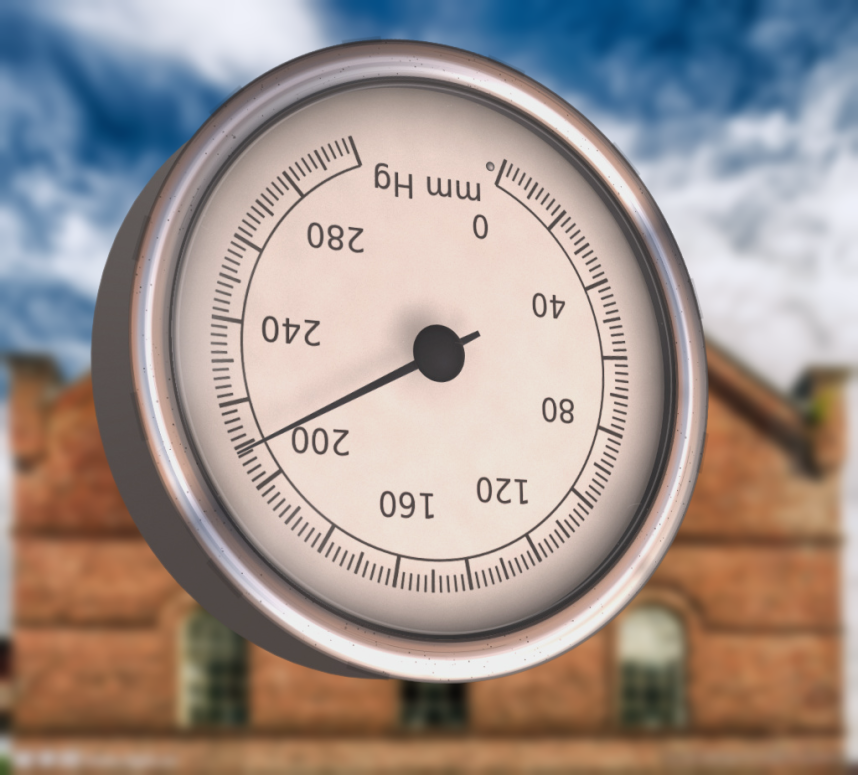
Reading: 209; mmHg
